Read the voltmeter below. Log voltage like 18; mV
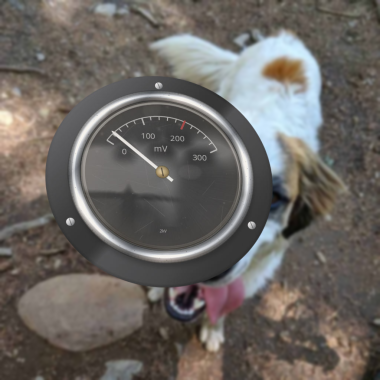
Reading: 20; mV
